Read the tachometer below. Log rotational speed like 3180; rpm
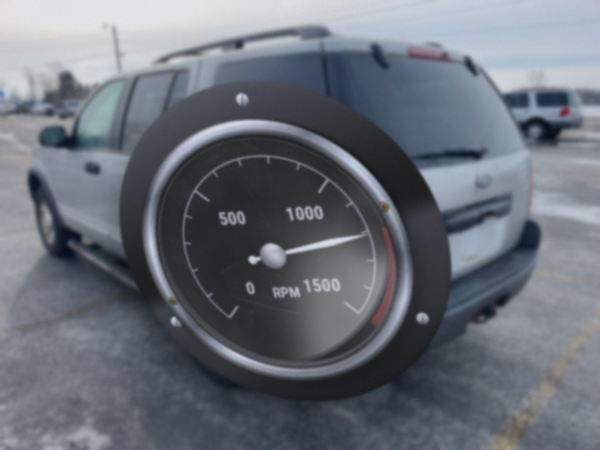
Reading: 1200; rpm
